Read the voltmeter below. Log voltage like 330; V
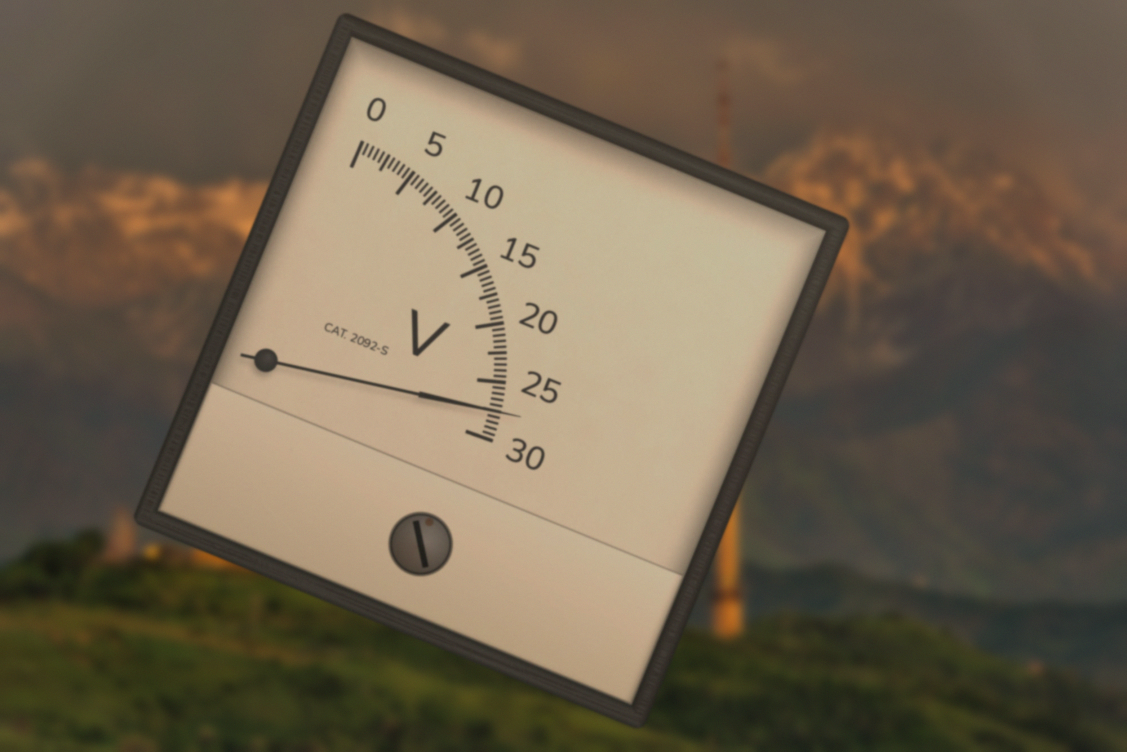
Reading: 27.5; V
